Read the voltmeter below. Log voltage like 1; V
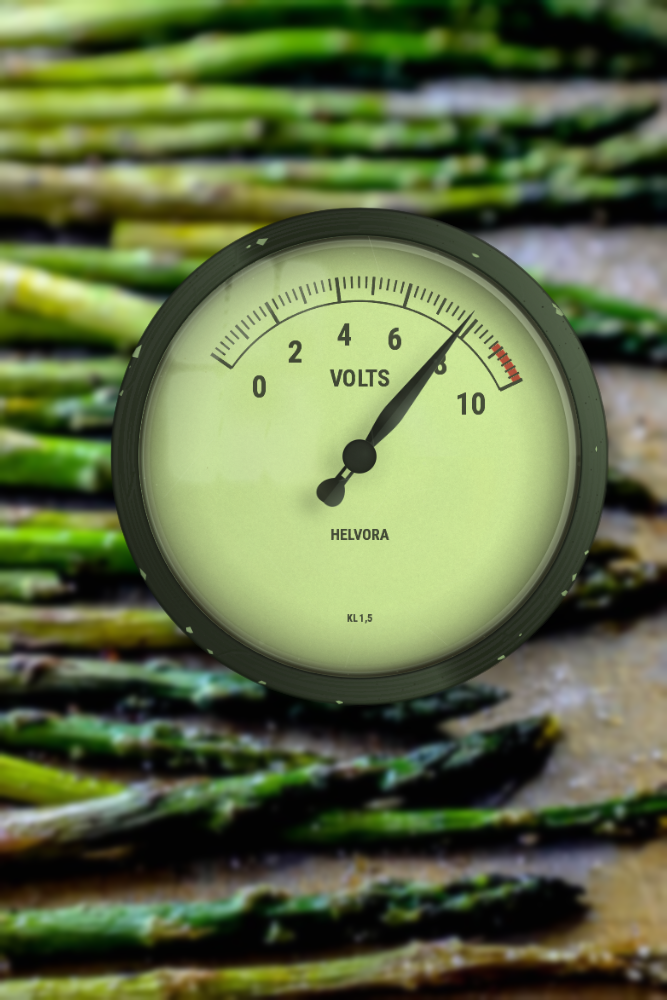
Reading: 7.8; V
